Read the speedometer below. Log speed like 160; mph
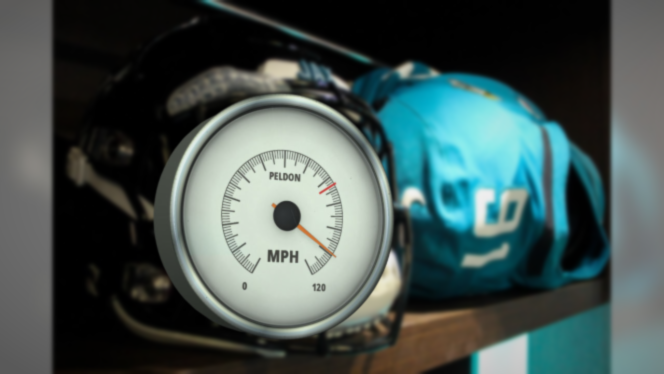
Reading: 110; mph
